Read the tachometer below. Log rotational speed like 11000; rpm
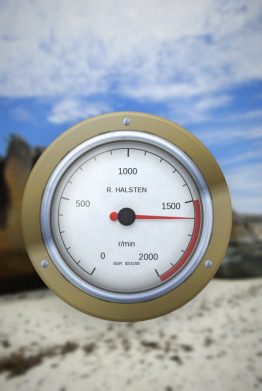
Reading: 1600; rpm
